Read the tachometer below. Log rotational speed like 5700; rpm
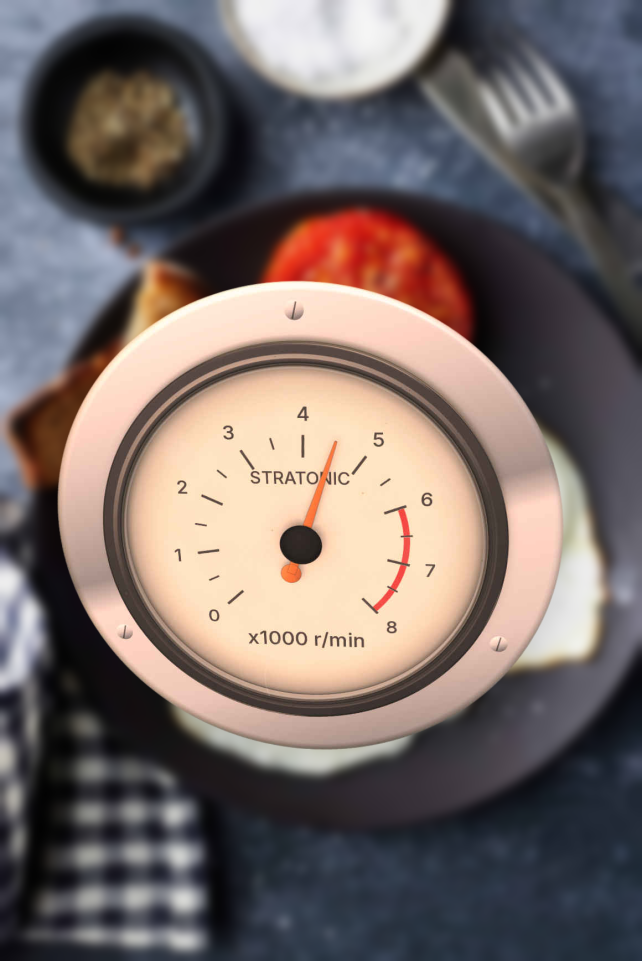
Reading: 4500; rpm
